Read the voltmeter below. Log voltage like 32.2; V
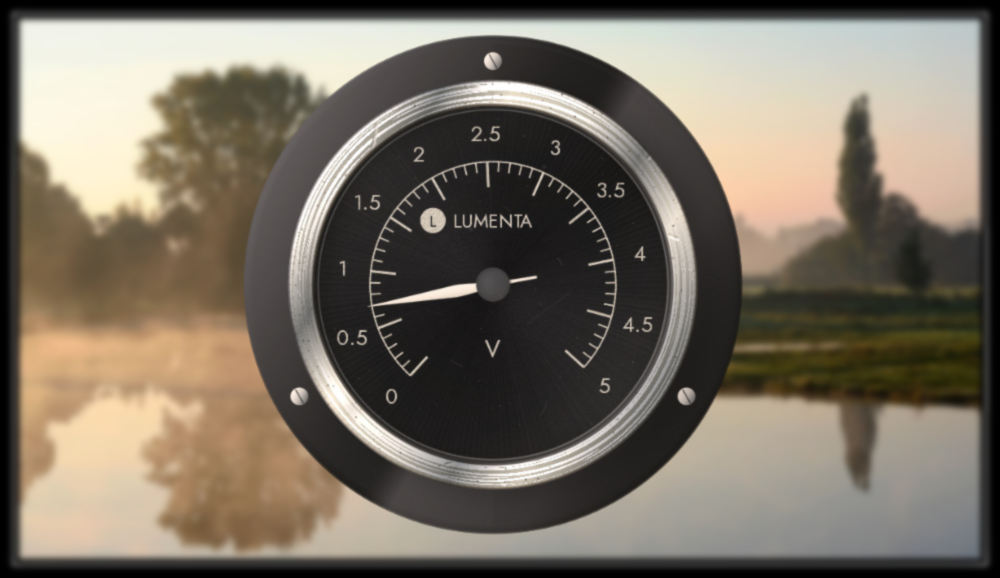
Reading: 0.7; V
